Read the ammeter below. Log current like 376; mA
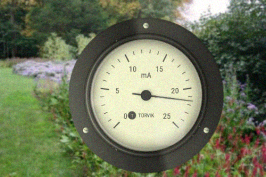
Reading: 21.5; mA
